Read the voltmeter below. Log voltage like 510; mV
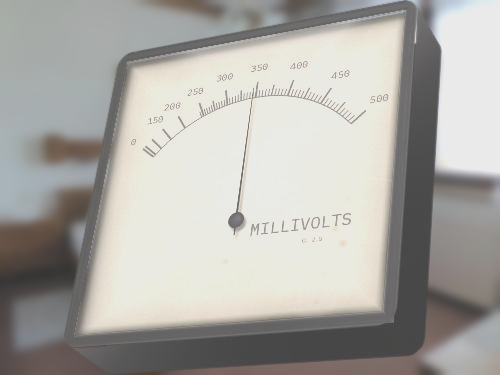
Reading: 350; mV
